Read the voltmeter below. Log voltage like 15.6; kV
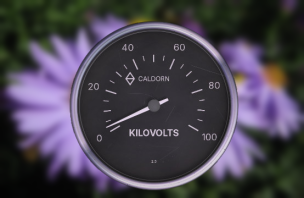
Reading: 2.5; kV
